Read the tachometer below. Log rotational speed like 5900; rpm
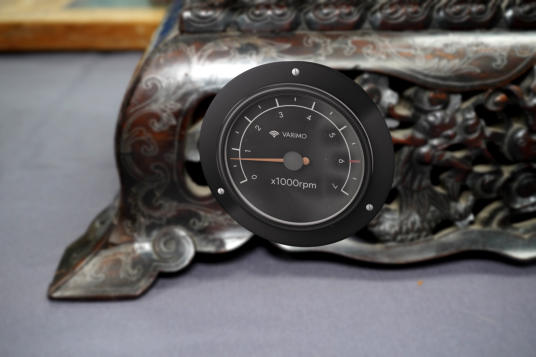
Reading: 750; rpm
